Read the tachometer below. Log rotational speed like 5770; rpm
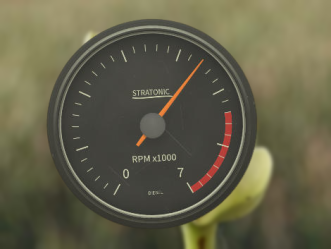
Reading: 4400; rpm
